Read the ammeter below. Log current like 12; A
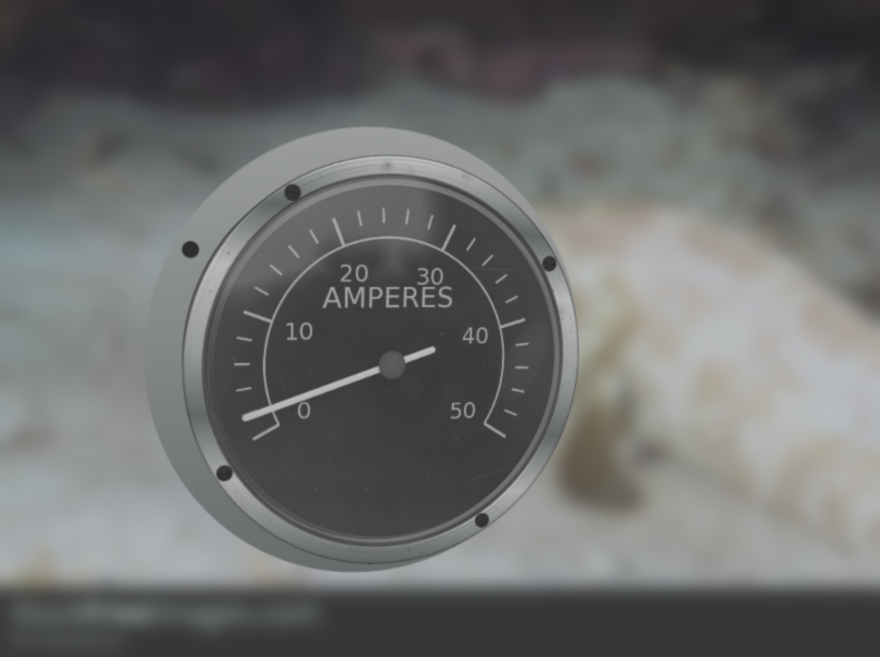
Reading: 2; A
